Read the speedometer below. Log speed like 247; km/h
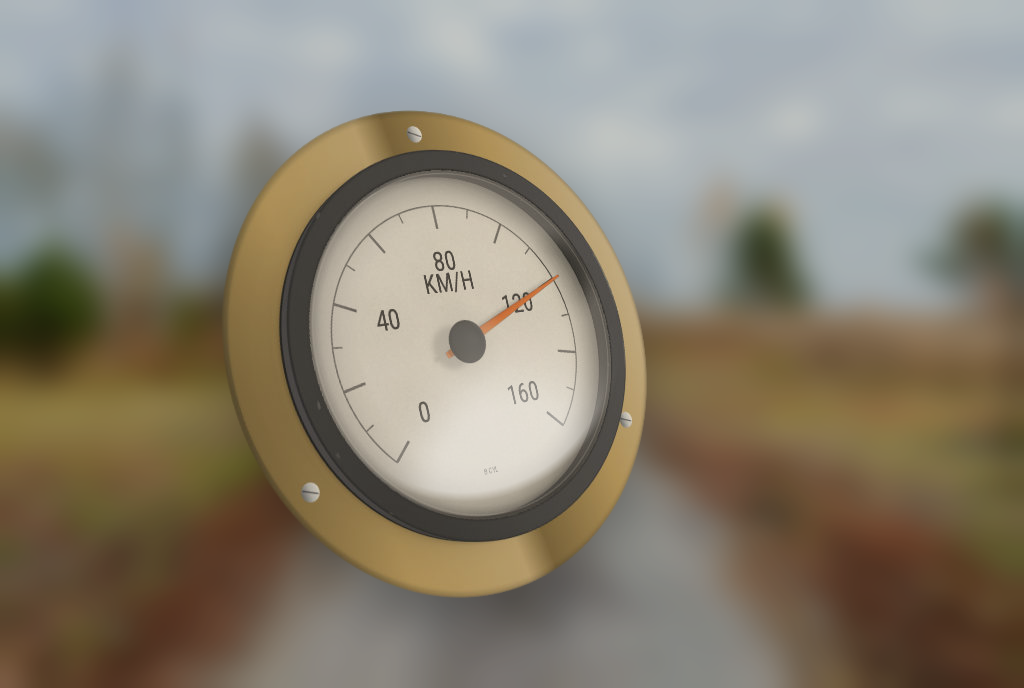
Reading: 120; km/h
